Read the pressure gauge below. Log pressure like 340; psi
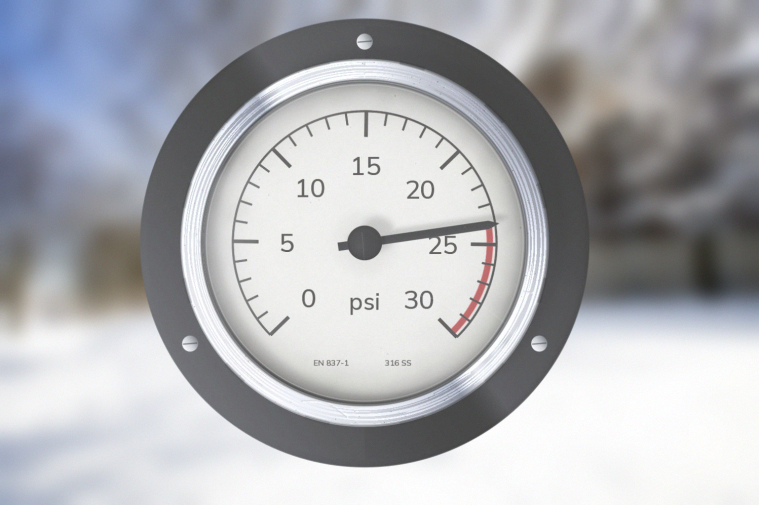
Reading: 24; psi
